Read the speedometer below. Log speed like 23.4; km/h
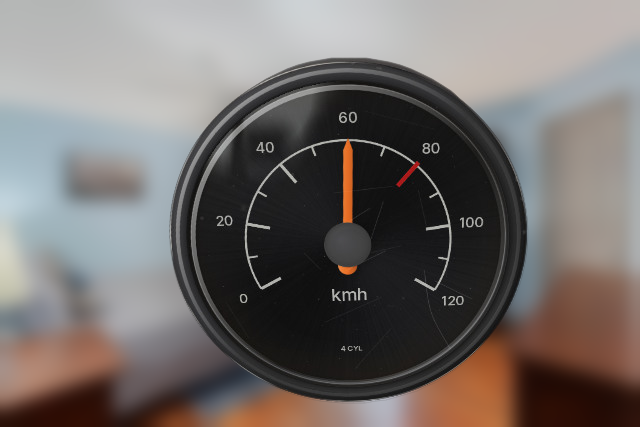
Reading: 60; km/h
